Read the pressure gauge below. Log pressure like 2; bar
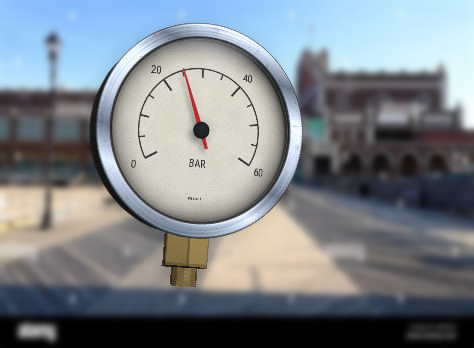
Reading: 25; bar
